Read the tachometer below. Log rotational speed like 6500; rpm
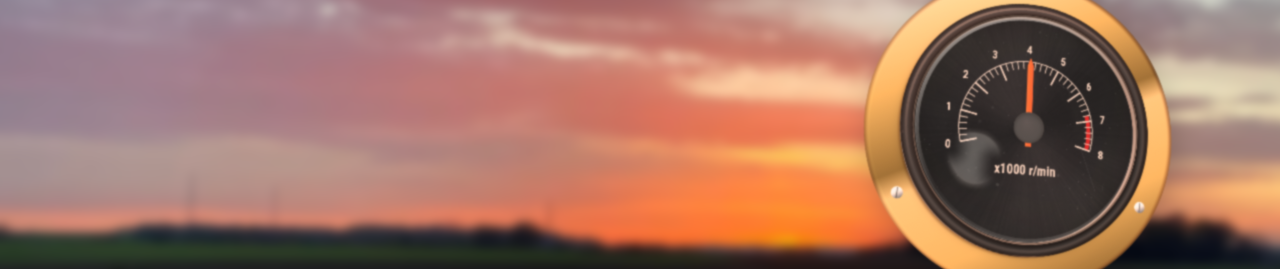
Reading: 4000; rpm
